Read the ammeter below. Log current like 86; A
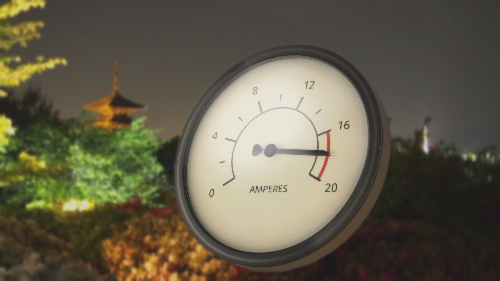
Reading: 18; A
